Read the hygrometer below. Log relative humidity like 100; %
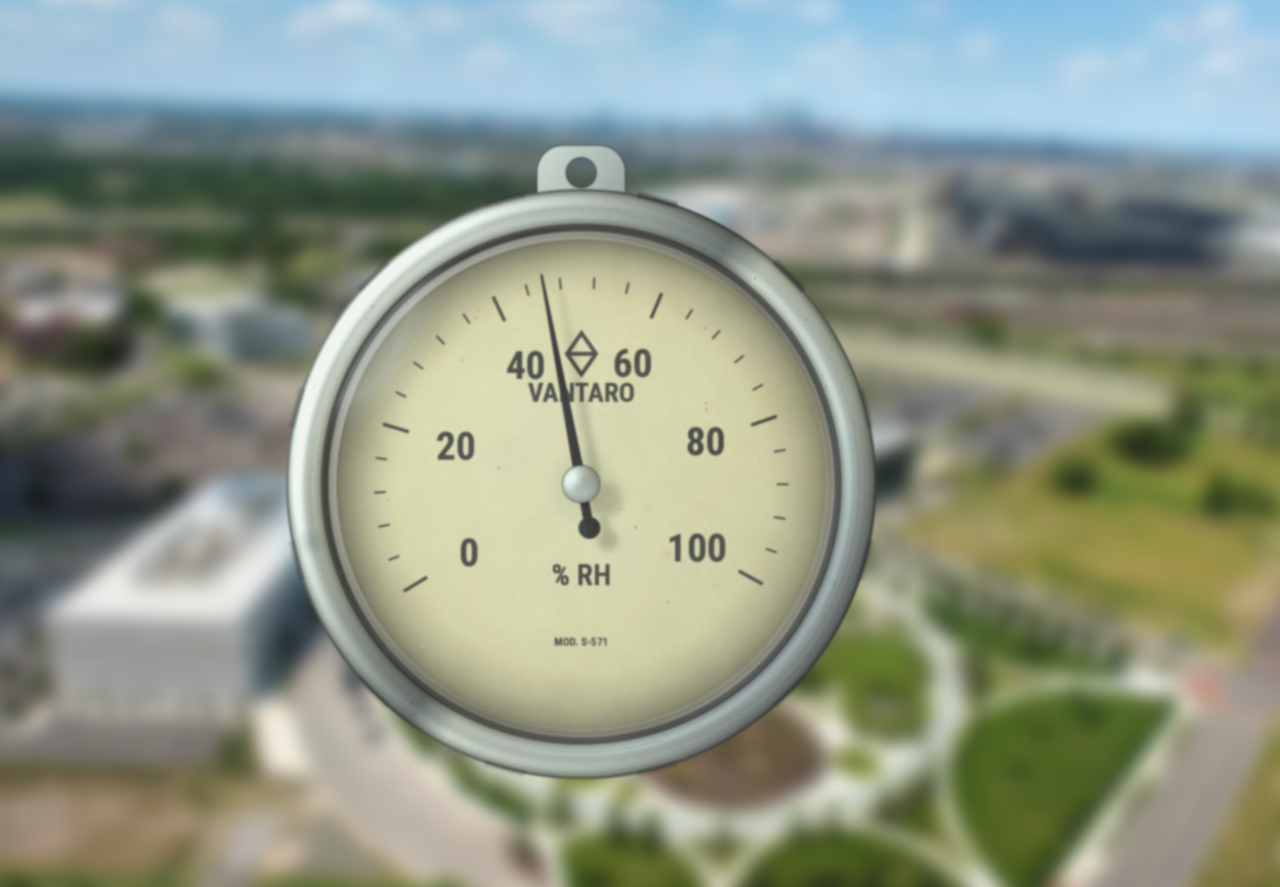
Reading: 46; %
